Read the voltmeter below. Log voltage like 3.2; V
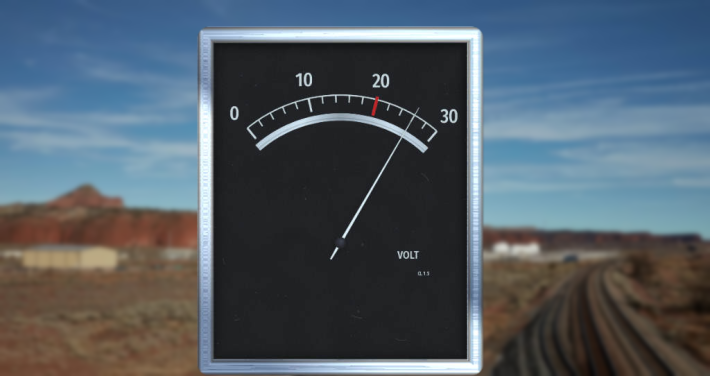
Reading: 26; V
